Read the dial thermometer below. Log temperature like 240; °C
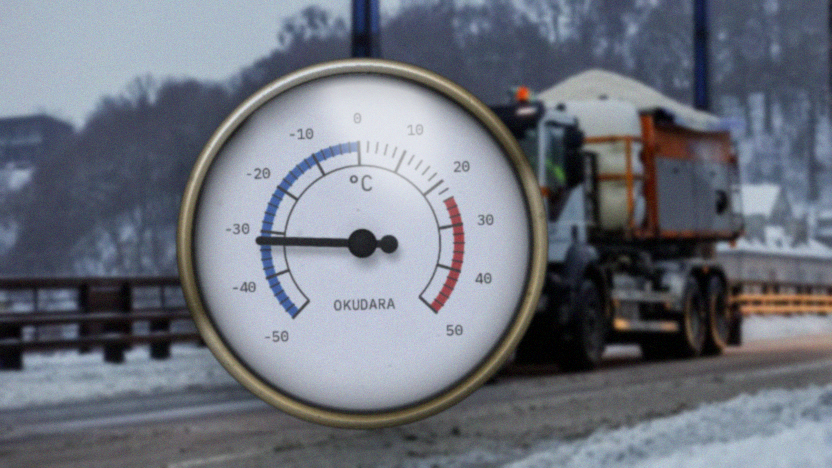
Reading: -32; °C
